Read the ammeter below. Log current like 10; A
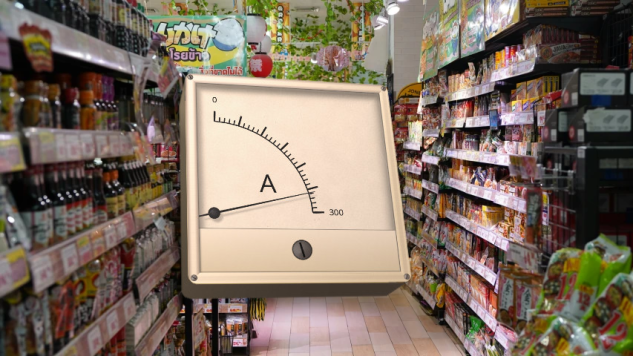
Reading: 260; A
